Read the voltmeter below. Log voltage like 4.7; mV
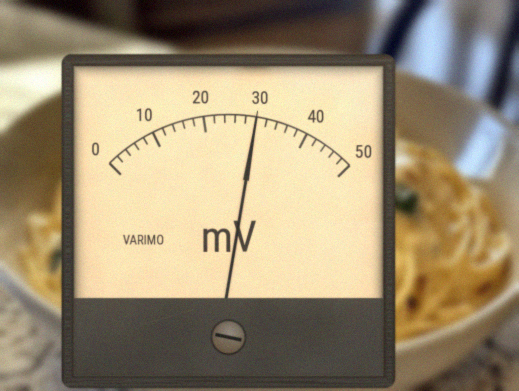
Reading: 30; mV
